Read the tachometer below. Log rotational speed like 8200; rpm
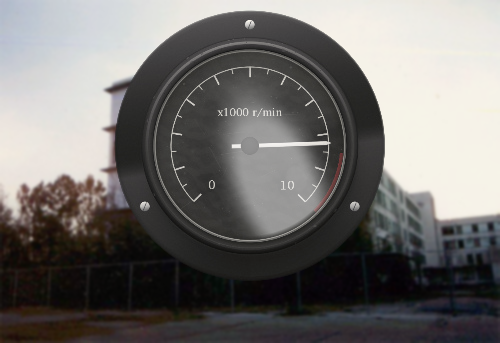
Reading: 8250; rpm
